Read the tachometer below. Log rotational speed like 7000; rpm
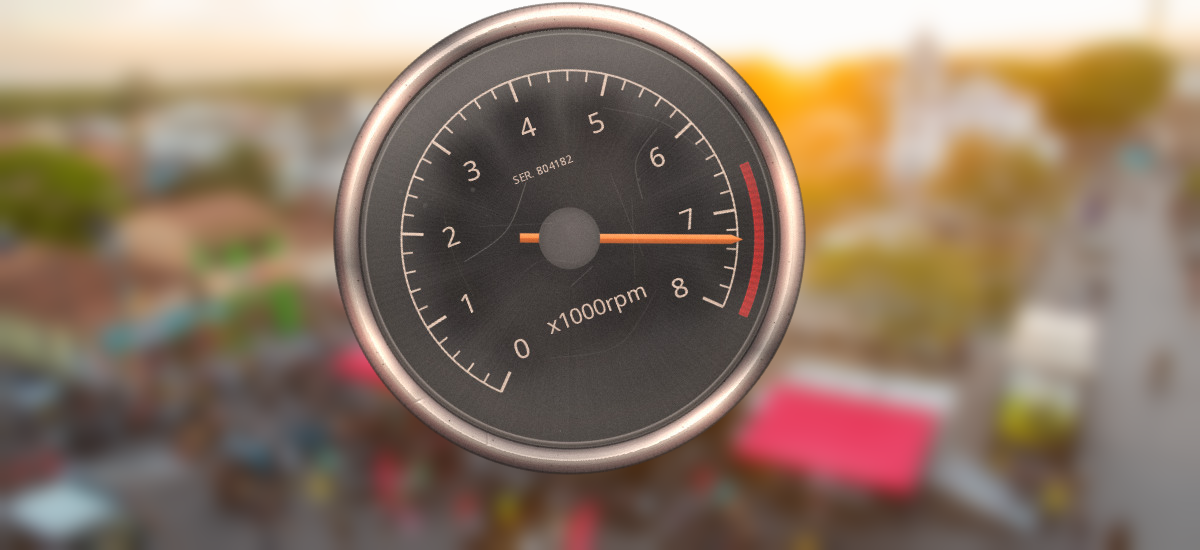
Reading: 7300; rpm
